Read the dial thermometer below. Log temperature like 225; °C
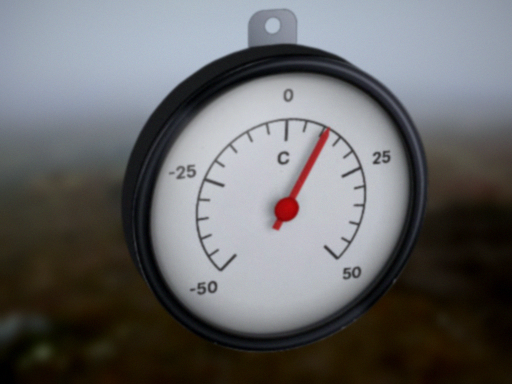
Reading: 10; °C
